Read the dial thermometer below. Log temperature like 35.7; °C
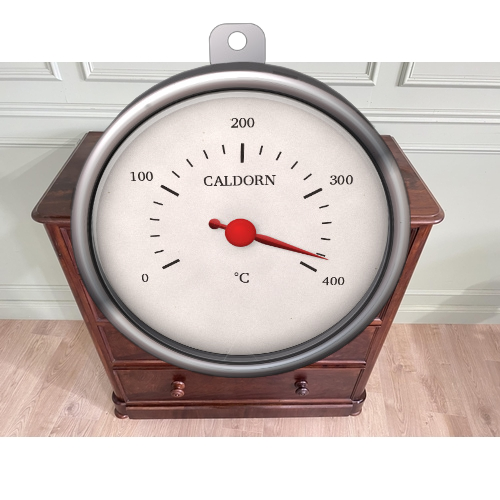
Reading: 380; °C
